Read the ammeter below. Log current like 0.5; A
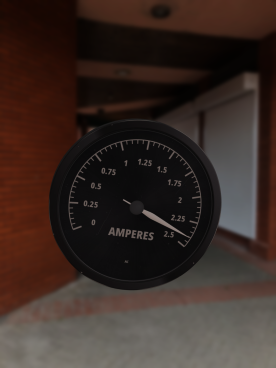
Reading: 2.4; A
